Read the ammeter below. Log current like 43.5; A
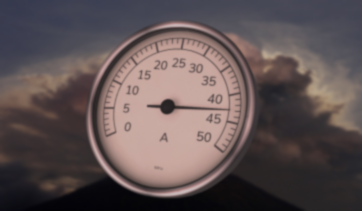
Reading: 43; A
